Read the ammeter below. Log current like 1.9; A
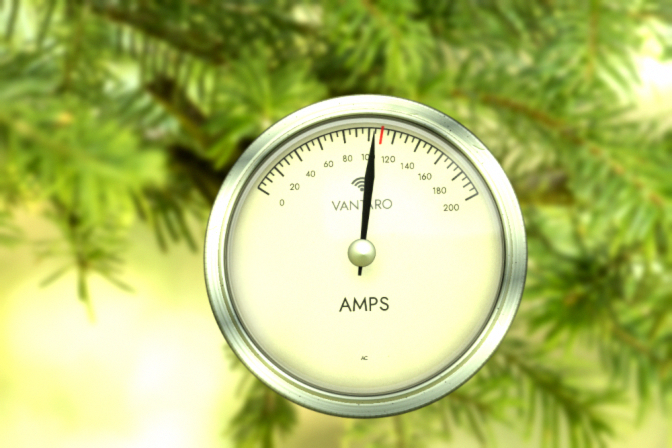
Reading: 105; A
